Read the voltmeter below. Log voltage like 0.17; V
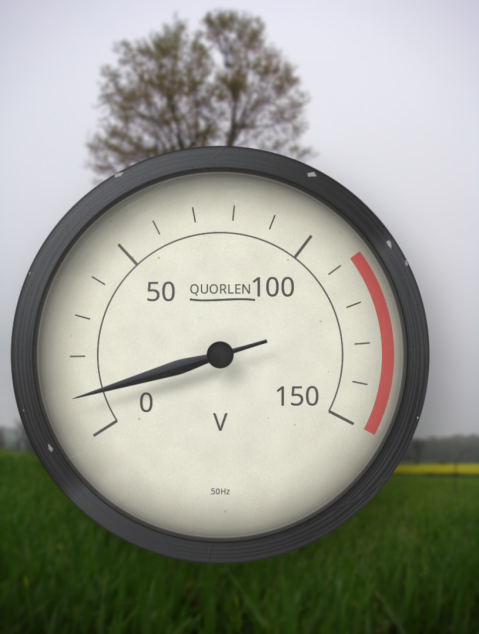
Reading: 10; V
